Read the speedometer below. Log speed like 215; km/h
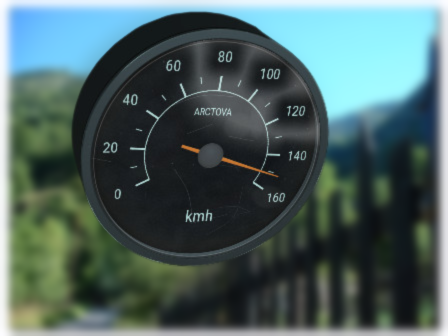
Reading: 150; km/h
